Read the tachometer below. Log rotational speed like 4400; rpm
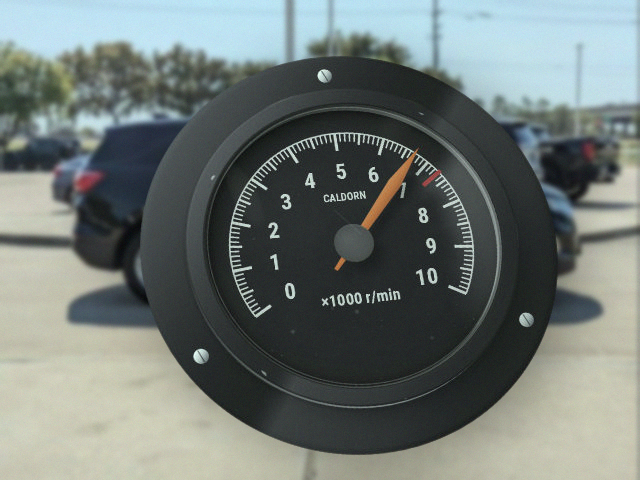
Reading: 6700; rpm
